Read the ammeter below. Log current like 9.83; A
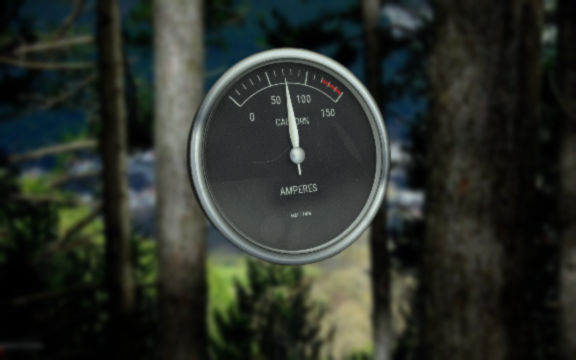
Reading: 70; A
